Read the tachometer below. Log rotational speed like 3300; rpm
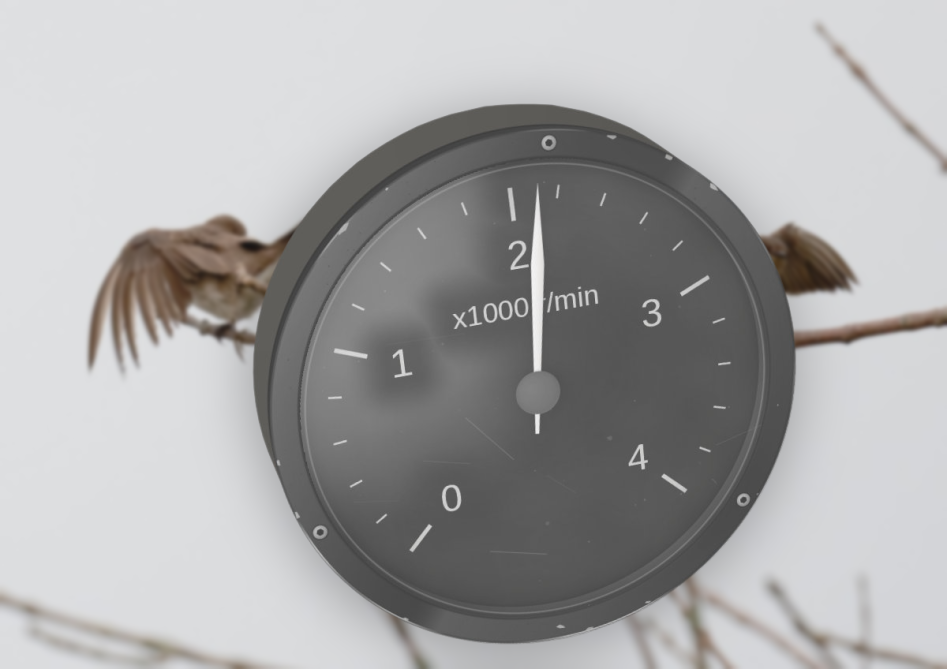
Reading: 2100; rpm
